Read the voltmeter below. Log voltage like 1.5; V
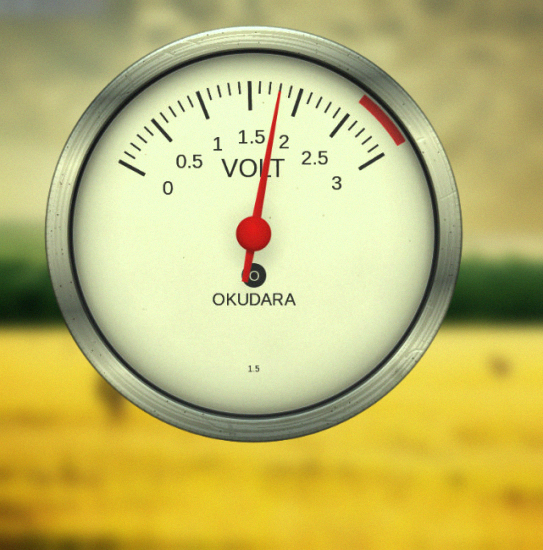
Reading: 1.8; V
